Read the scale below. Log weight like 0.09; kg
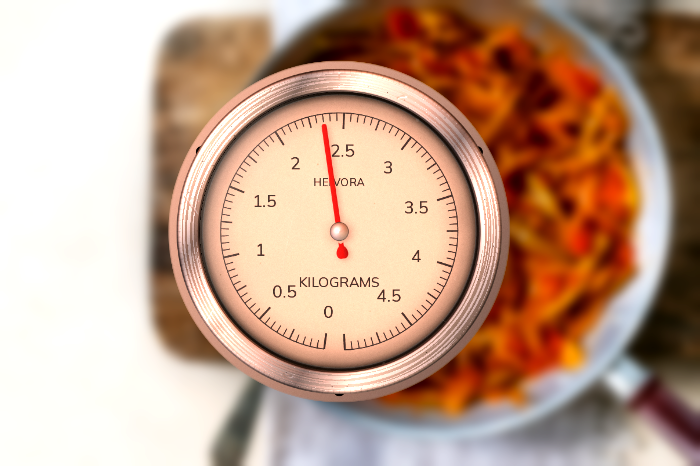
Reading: 2.35; kg
